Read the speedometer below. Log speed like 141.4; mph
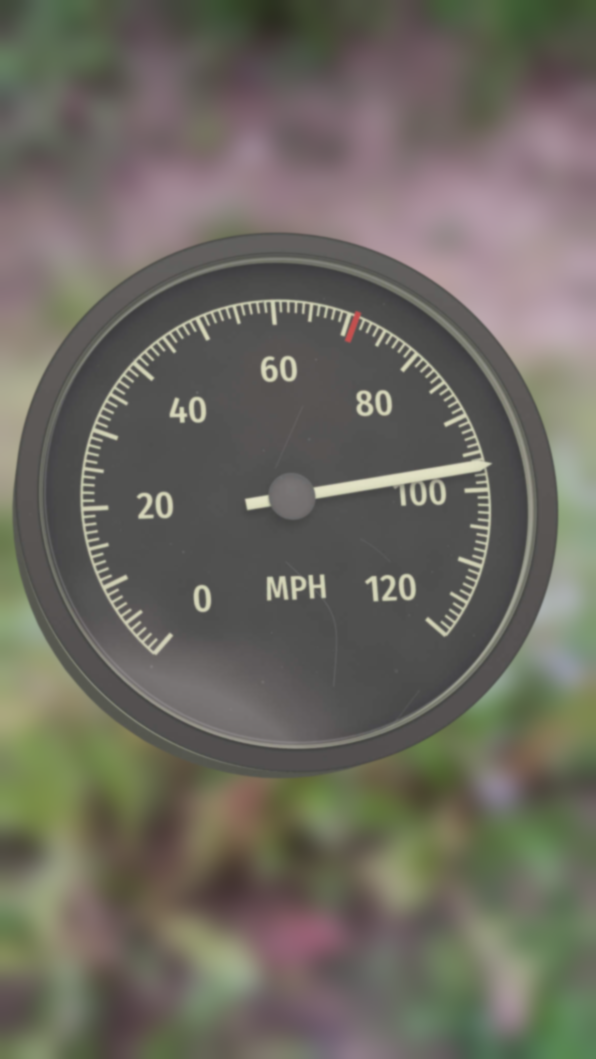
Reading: 97; mph
